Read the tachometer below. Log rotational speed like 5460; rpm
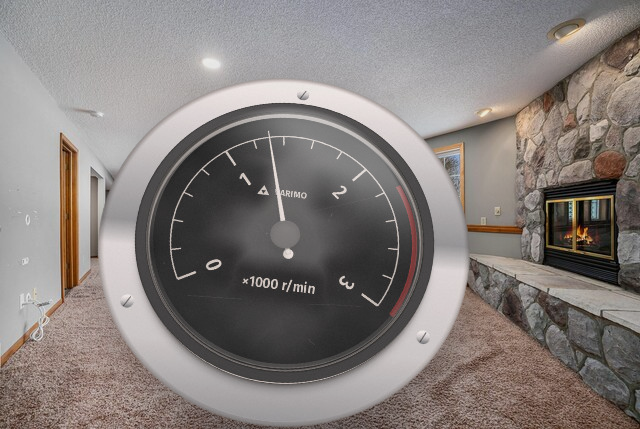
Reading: 1300; rpm
